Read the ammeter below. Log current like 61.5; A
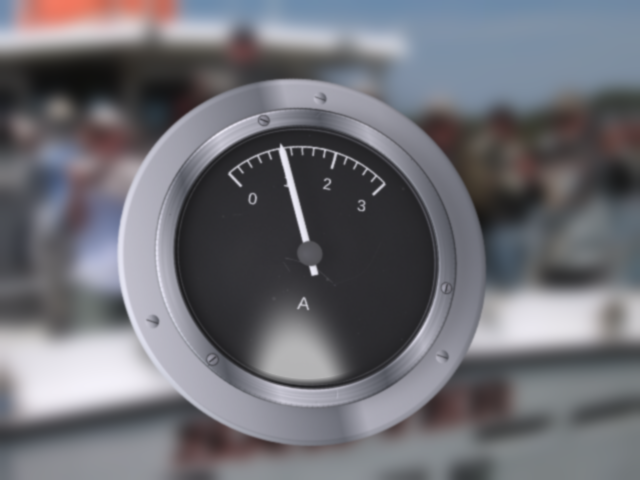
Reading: 1; A
